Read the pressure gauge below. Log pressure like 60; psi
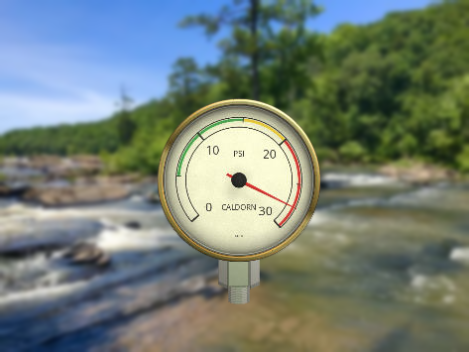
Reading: 27.5; psi
